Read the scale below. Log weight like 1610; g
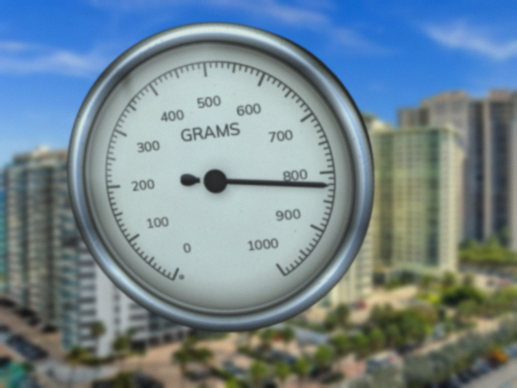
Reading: 820; g
